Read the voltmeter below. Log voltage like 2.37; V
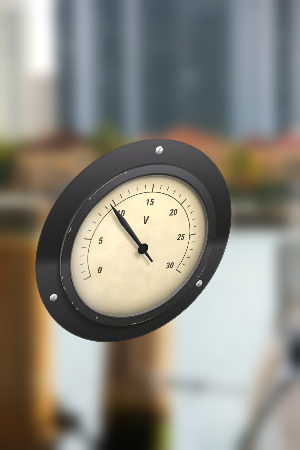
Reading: 9.5; V
